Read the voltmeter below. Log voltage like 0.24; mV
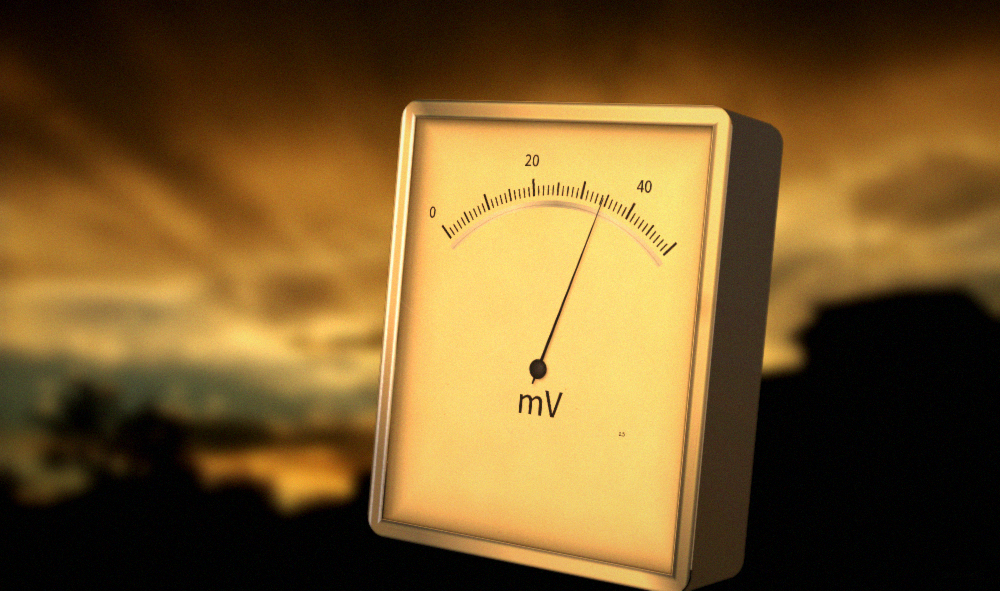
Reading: 35; mV
